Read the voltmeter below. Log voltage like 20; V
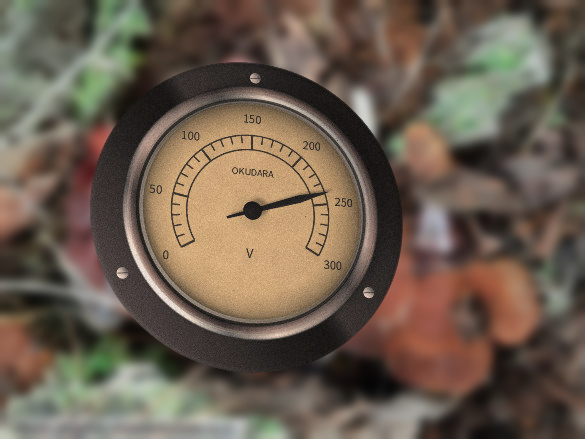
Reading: 240; V
